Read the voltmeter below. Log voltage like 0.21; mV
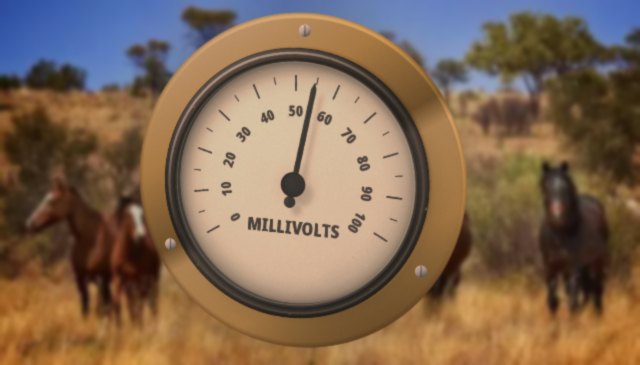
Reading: 55; mV
